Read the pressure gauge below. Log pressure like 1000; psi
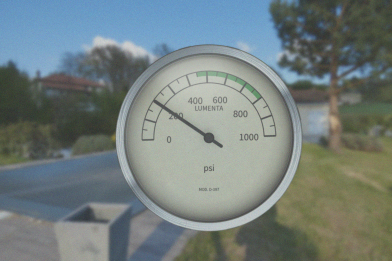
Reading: 200; psi
